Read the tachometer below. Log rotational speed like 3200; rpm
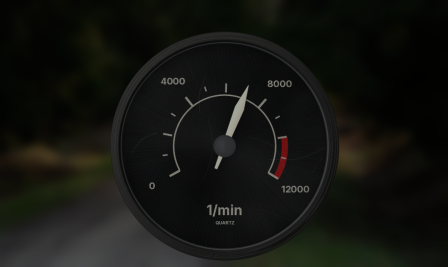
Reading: 7000; rpm
